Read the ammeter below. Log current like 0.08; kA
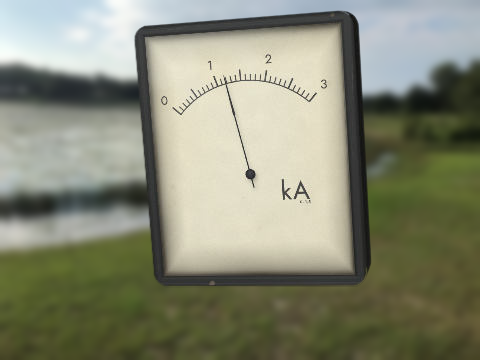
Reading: 1.2; kA
